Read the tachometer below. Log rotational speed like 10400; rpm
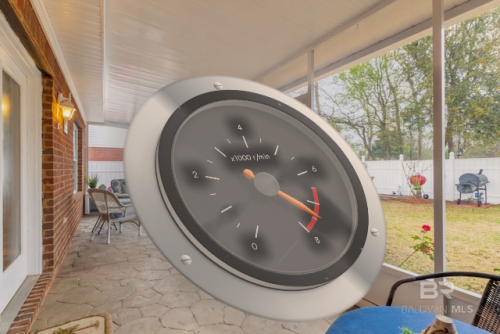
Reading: 7500; rpm
